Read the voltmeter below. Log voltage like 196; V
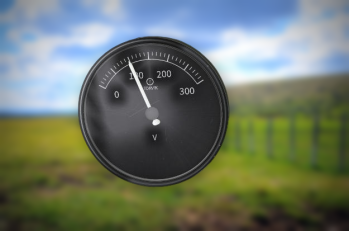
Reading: 100; V
